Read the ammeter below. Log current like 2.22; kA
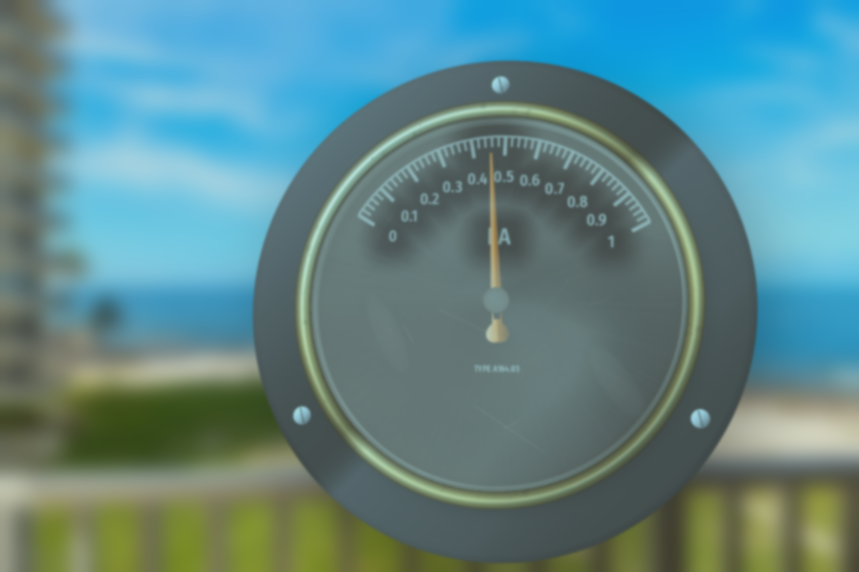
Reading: 0.46; kA
